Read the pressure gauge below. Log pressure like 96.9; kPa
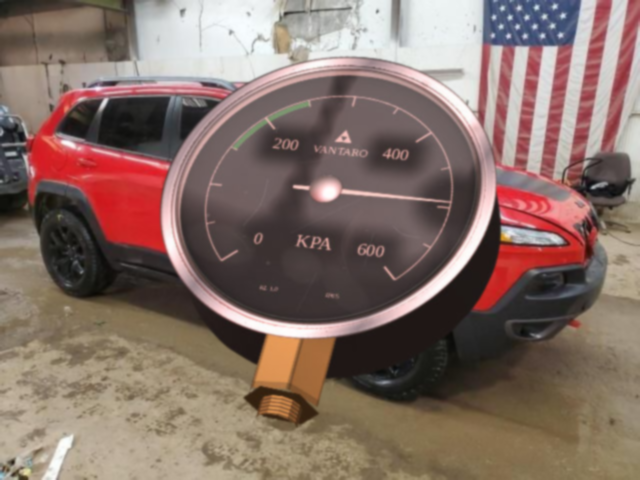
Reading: 500; kPa
